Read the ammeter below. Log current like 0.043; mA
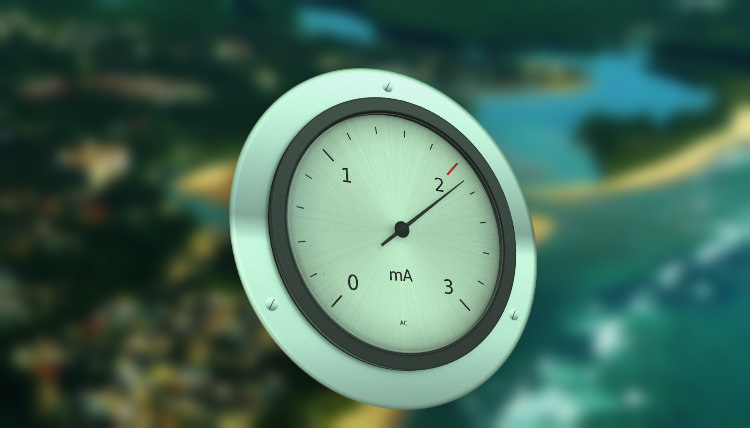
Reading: 2.1; mA
